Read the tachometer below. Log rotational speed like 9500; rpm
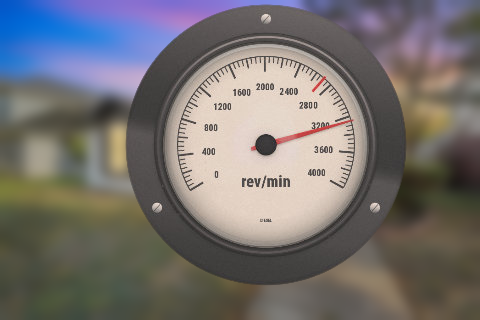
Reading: 3250; rpm
